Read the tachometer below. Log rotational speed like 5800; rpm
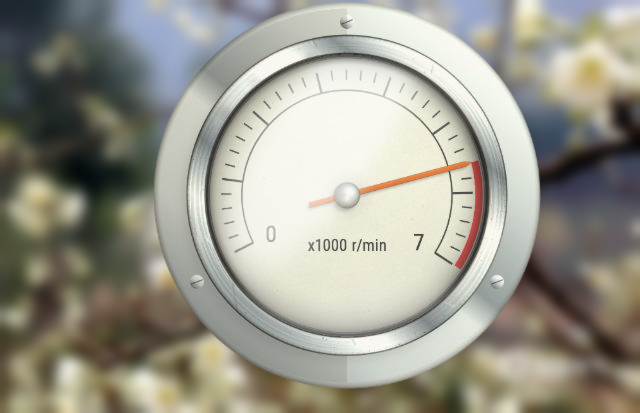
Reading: 5600; rpm
